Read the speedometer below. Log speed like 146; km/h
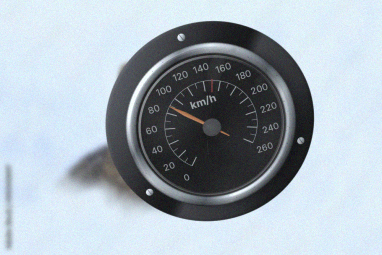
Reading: 90; km/h
